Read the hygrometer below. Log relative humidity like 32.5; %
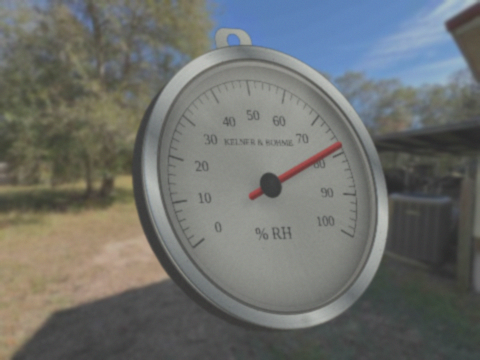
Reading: 78; %
